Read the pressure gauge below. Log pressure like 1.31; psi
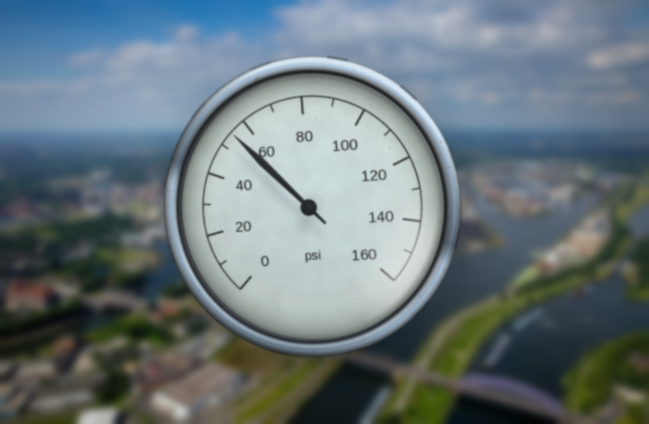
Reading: 55; psi
